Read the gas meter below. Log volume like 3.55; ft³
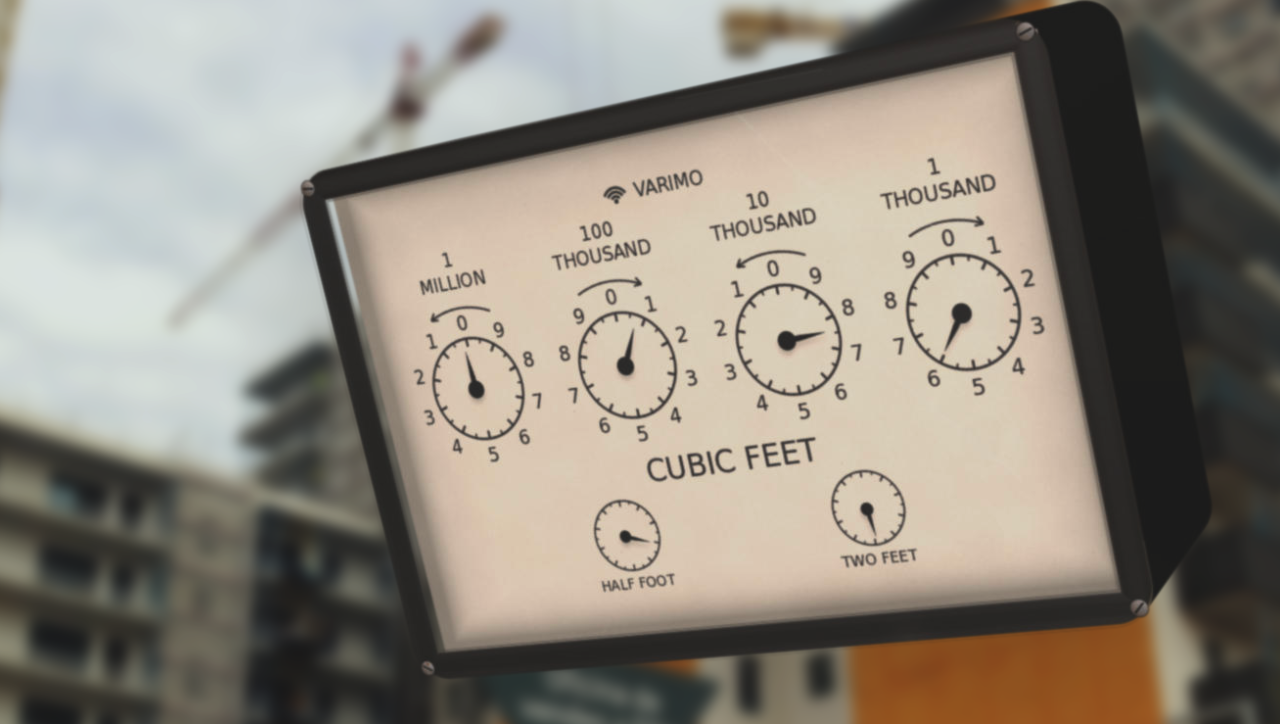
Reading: 7600; ft³
